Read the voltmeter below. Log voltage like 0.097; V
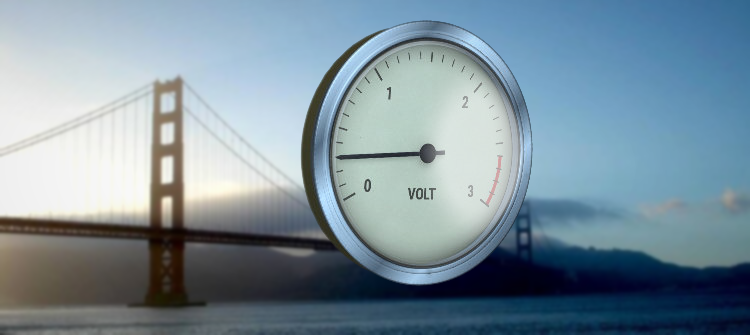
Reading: 0.3; V
